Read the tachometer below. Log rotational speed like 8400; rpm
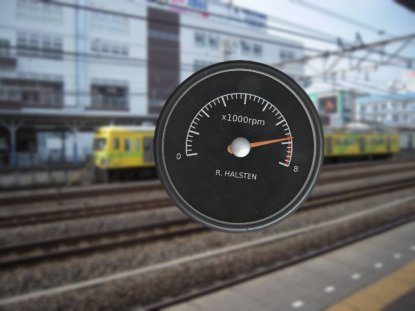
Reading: 6800; rpm
